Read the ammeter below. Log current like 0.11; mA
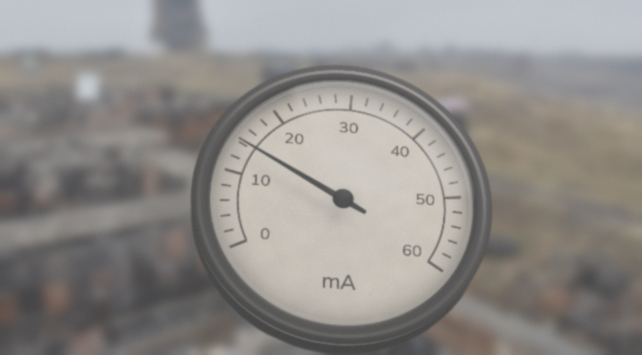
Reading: 14; mA
